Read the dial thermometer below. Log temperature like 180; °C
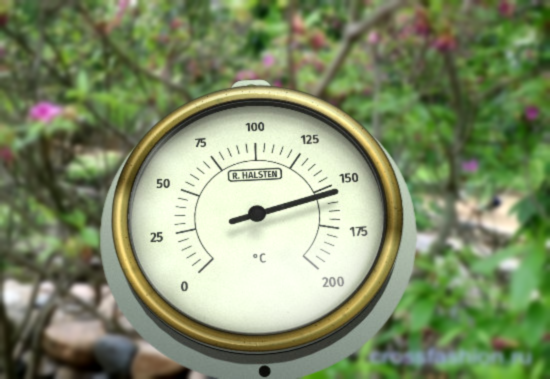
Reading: 155; °C
